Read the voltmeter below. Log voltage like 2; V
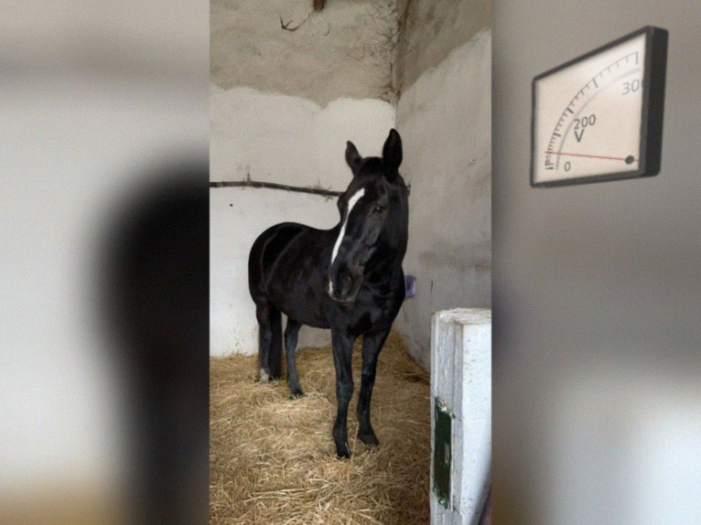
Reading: 100; V
